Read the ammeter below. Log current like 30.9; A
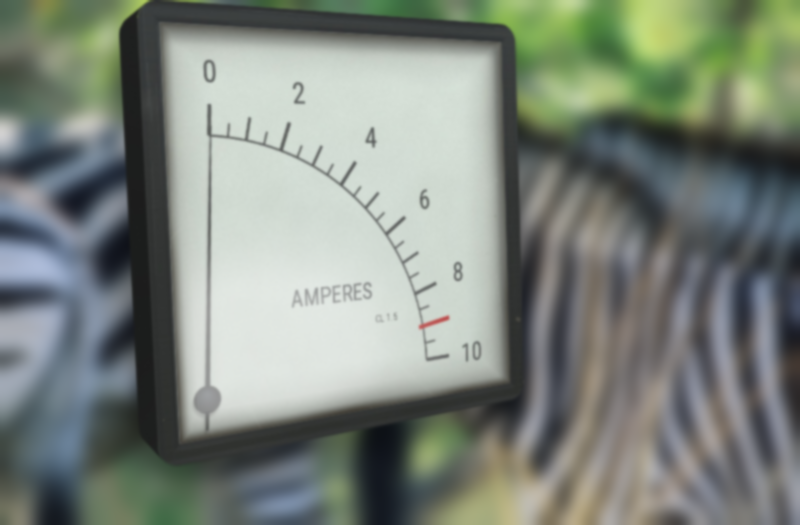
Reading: 0; A
